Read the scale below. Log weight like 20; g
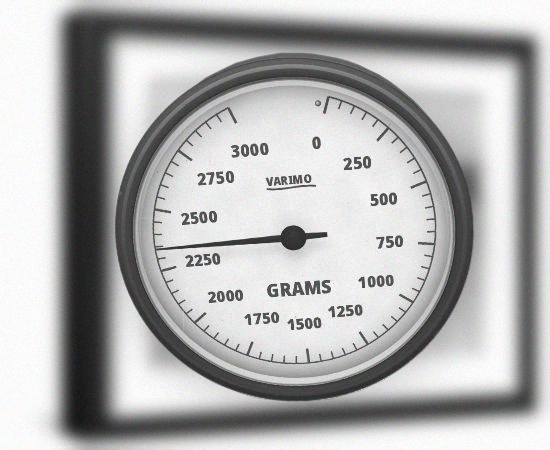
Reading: 2350; g
